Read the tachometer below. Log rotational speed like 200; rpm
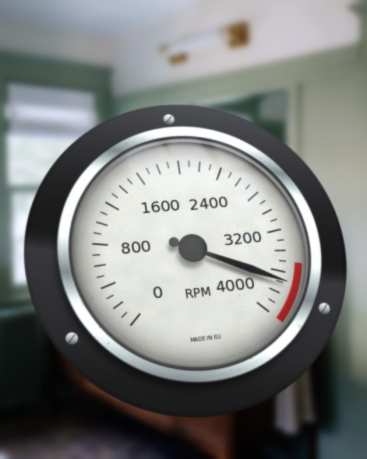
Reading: 3700; rpm
